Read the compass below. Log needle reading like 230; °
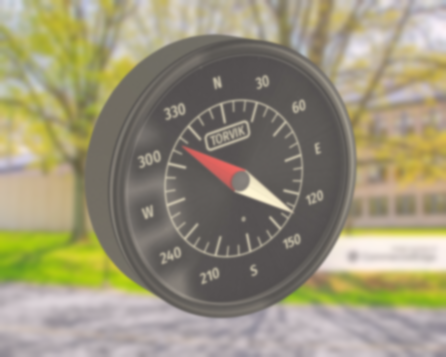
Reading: 315; °
